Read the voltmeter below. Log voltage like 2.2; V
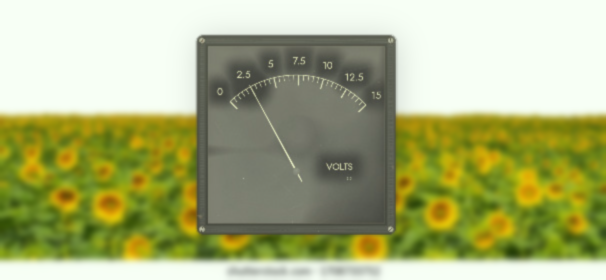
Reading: 2.5; V
